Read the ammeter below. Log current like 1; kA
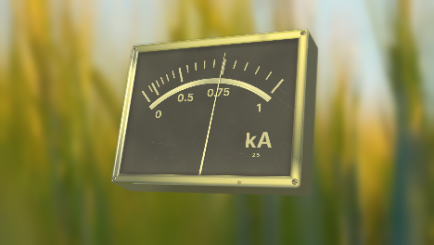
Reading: 0.75; kA
